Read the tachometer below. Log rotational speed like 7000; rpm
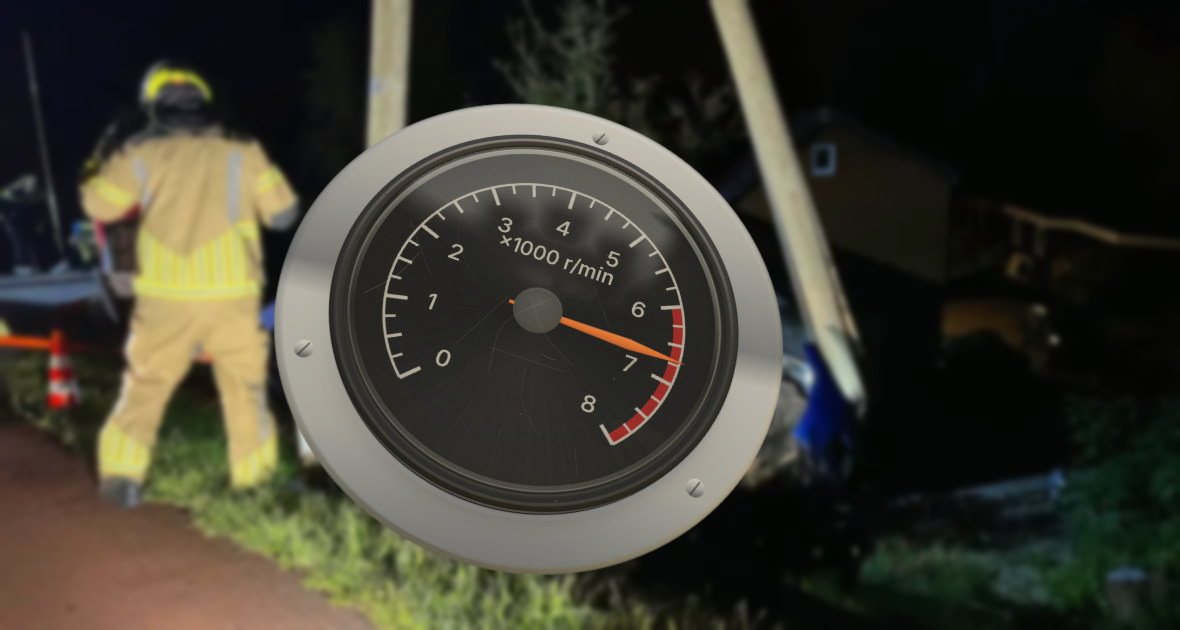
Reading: 6750; rpm
